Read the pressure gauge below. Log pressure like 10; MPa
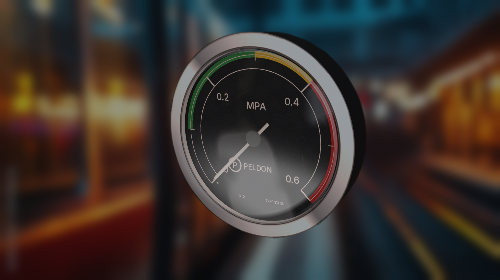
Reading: 0; MPa
